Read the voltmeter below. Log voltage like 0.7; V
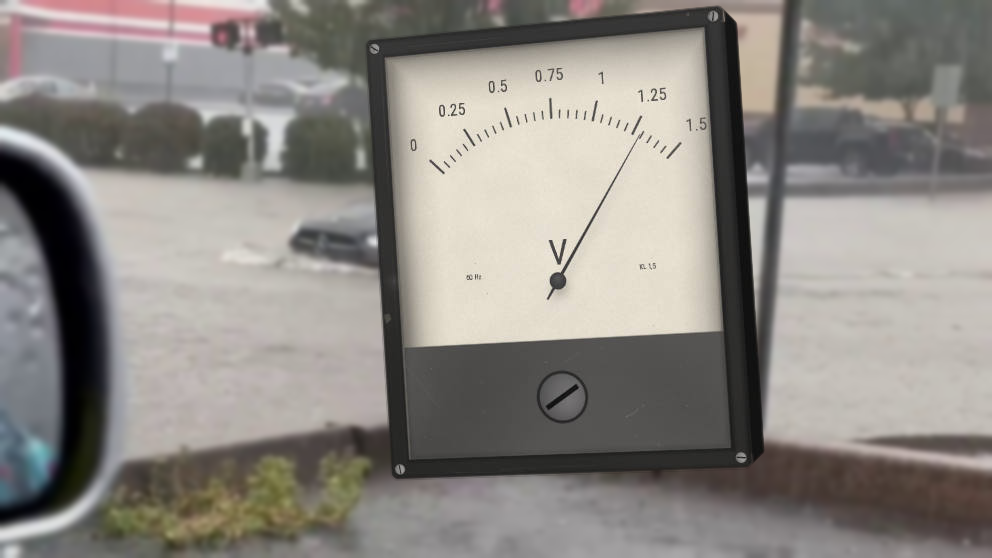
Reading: 1.3; V
